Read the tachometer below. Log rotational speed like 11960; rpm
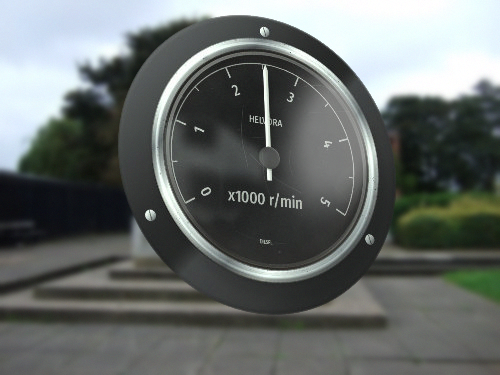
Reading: 2500; rpm
